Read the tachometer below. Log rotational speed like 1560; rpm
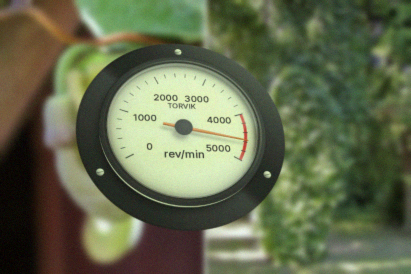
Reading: 4600; rpm
